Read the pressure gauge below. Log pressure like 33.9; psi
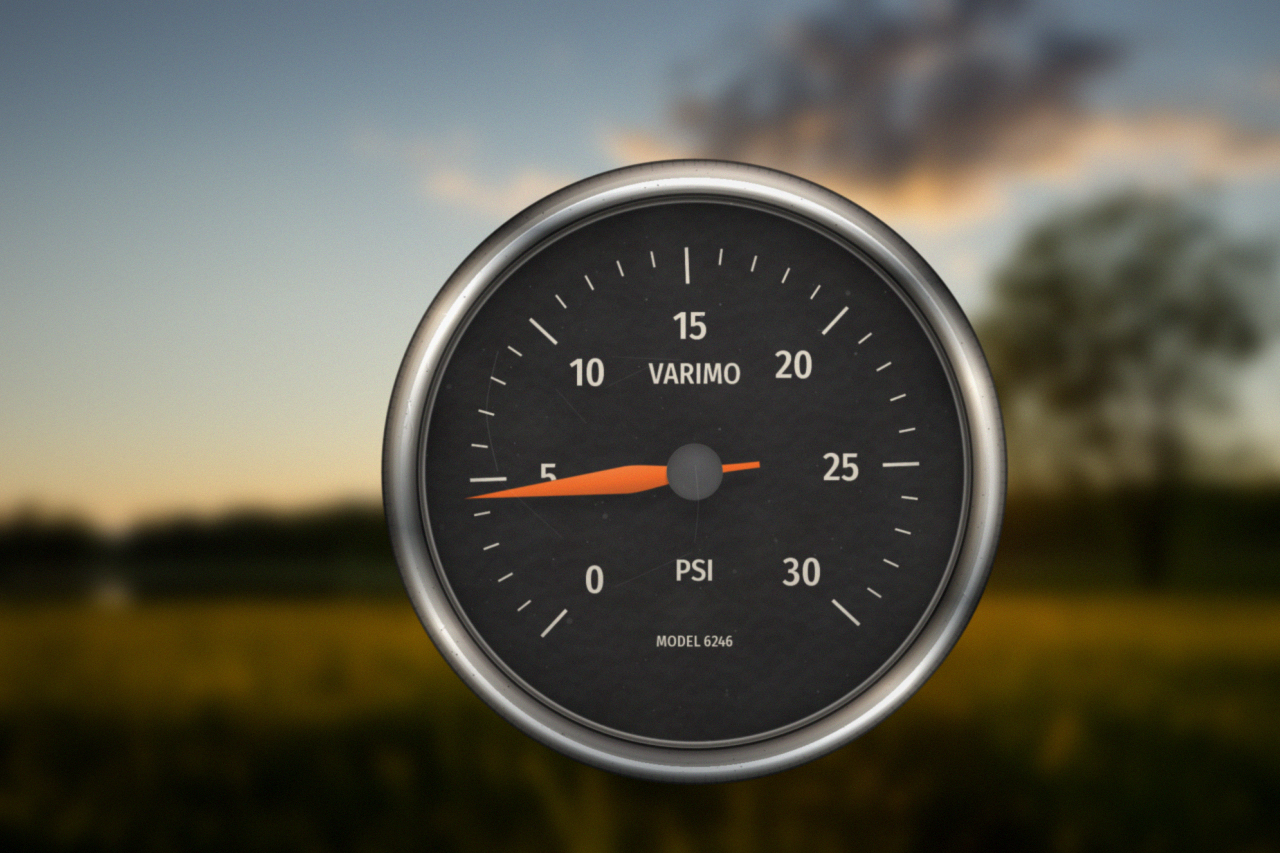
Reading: 4.5; psi
